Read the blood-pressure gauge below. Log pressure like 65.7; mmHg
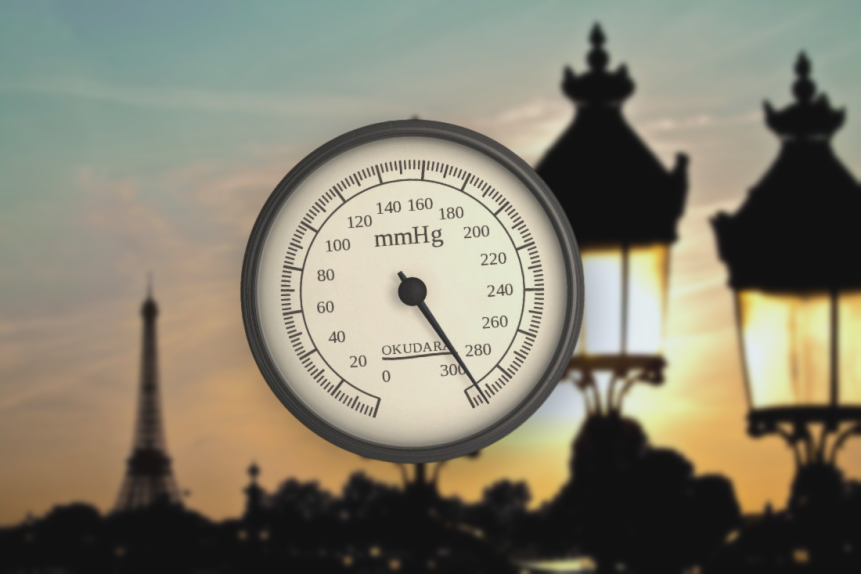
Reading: 294; mmHg
